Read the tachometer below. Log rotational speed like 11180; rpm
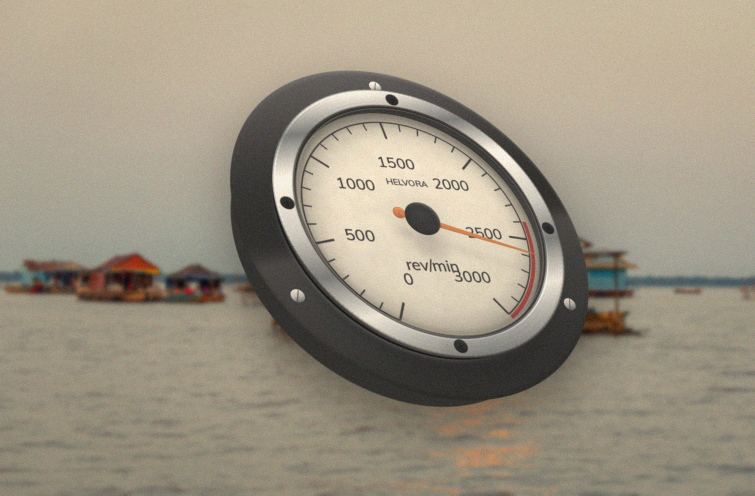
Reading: 2600; rpm
